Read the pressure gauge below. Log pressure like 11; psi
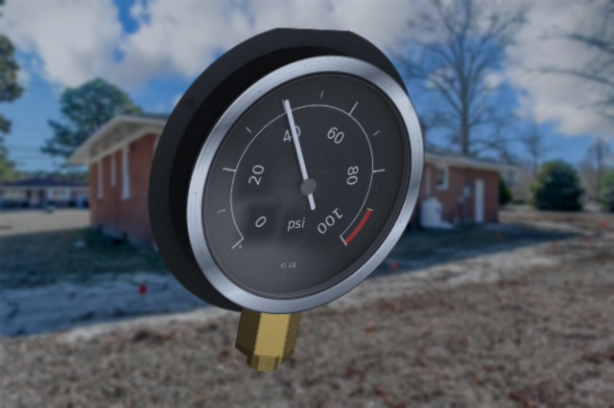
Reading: 40; psi
